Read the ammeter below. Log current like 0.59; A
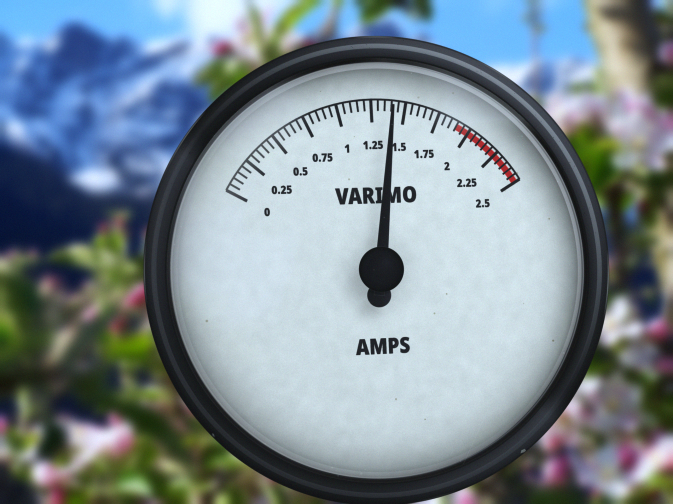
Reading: 1.4; A
